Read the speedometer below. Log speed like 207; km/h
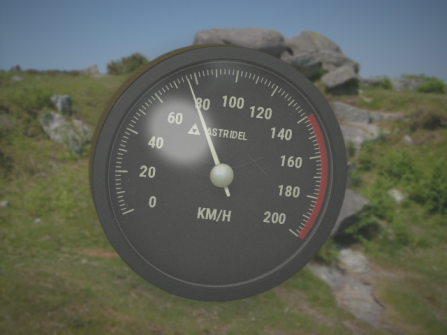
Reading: 76; km/h
